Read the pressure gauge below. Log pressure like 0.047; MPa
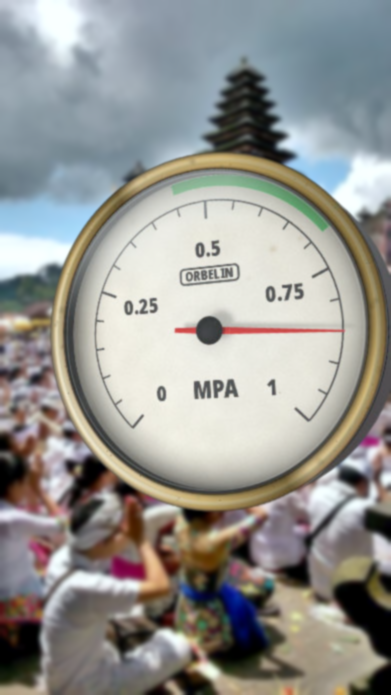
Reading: 0.85; MPa
